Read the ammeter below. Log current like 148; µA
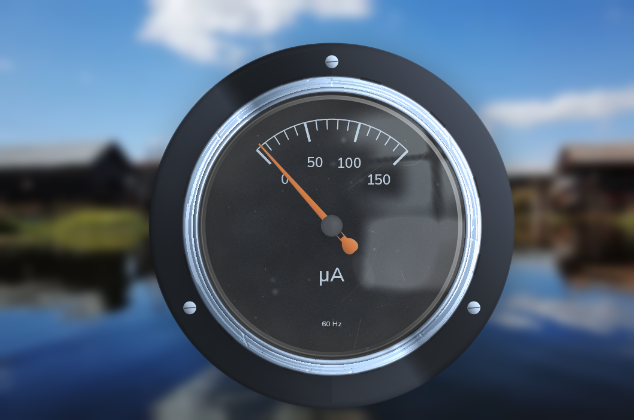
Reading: 5; µA
